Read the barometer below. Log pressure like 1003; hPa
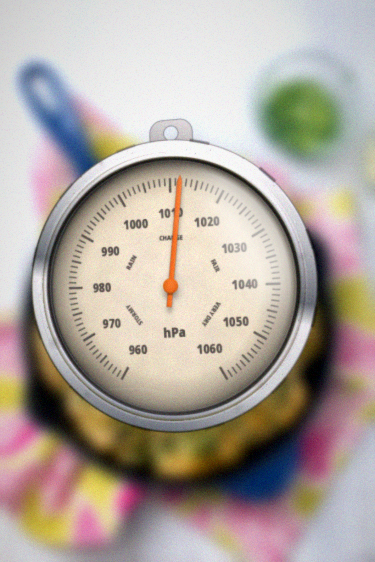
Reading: 1012; hPa
